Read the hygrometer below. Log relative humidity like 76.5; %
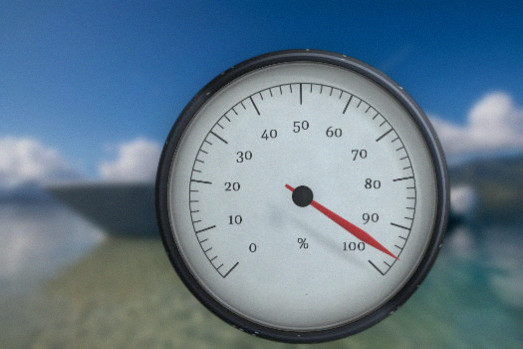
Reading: 96; %
